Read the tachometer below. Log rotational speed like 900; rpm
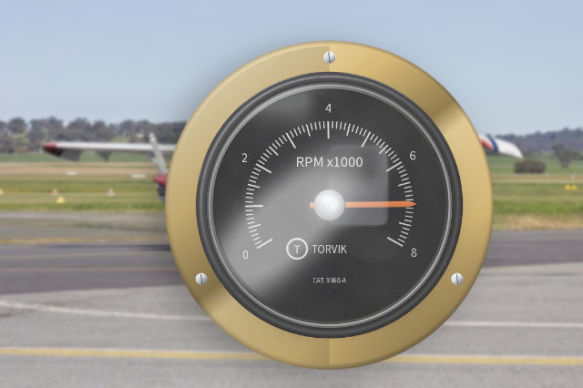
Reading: 7000; rpm
